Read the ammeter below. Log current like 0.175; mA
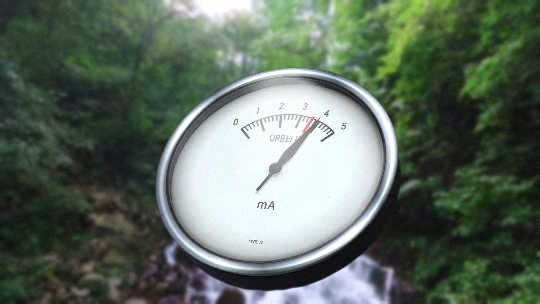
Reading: 4; mA
